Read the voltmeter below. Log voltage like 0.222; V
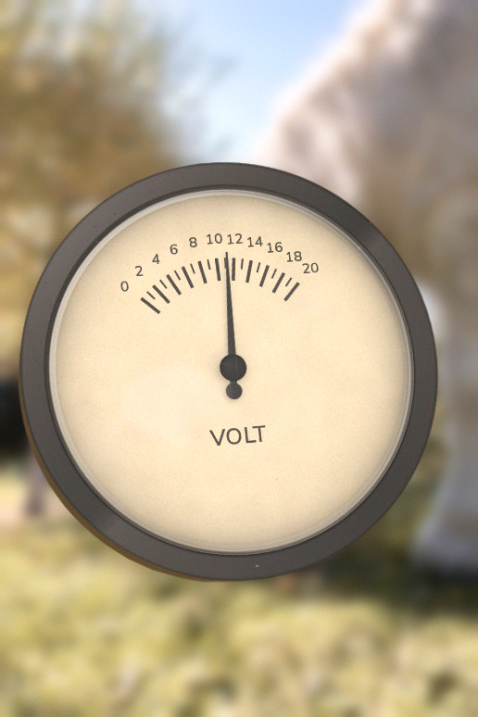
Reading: 11; V
